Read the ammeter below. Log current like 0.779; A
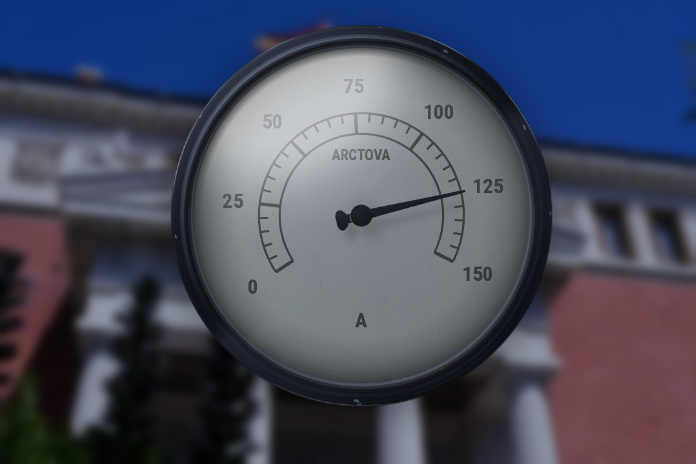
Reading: 125; A
